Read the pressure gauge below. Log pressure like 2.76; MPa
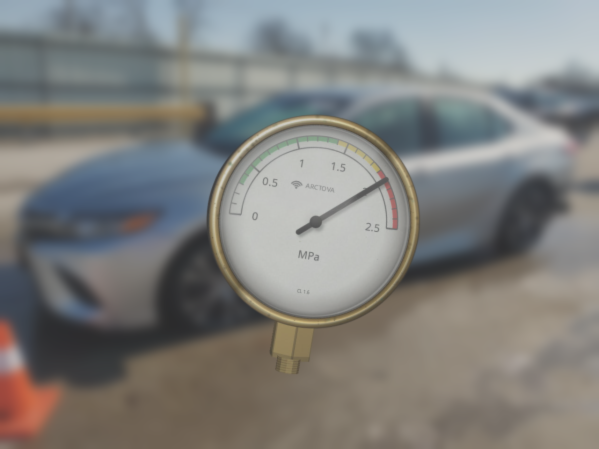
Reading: 2; MPa
